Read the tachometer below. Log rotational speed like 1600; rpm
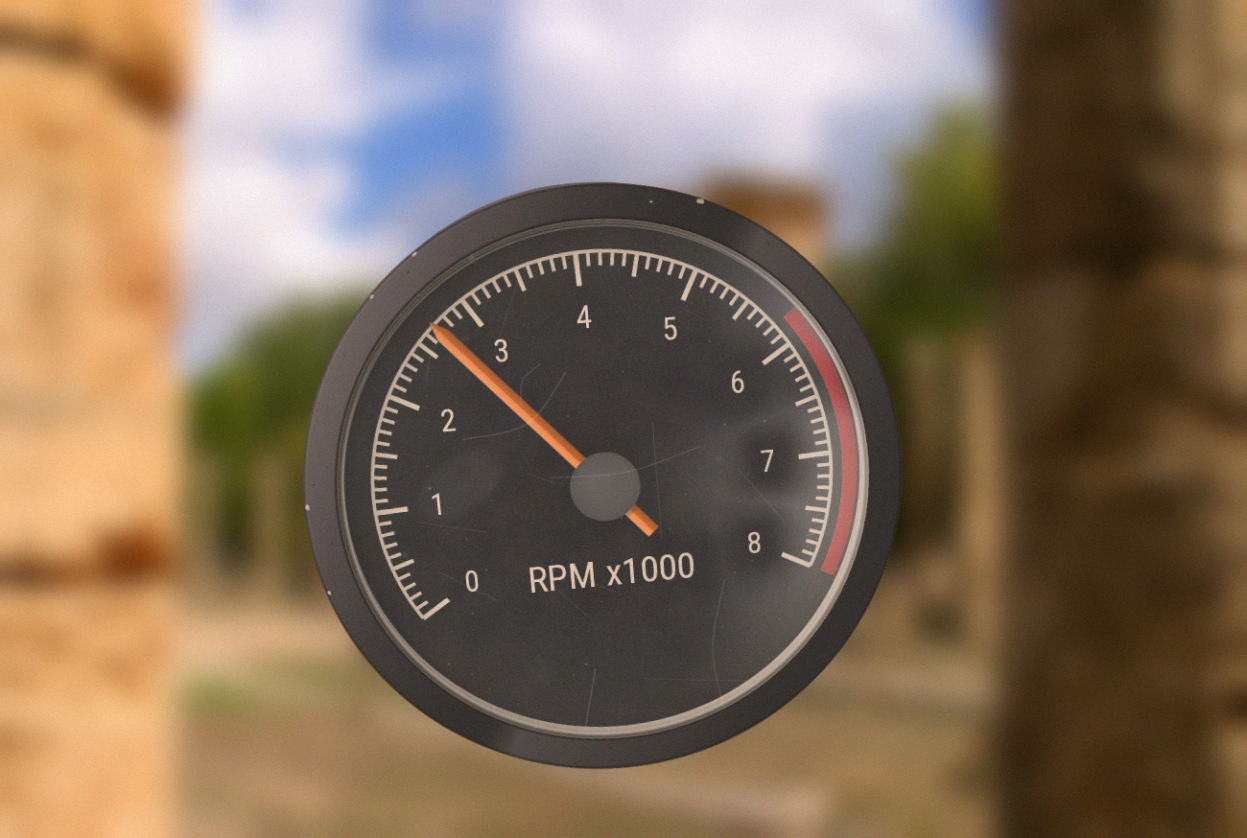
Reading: 2700; rpm
